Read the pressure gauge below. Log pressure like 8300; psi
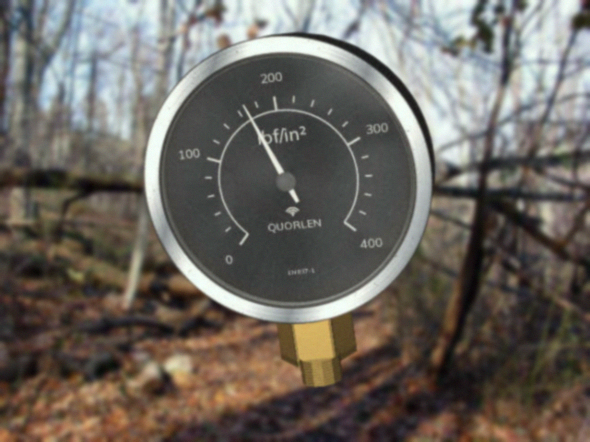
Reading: 170; psi
